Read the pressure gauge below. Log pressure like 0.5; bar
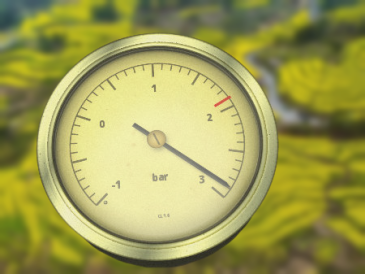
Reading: 2.9; bar
